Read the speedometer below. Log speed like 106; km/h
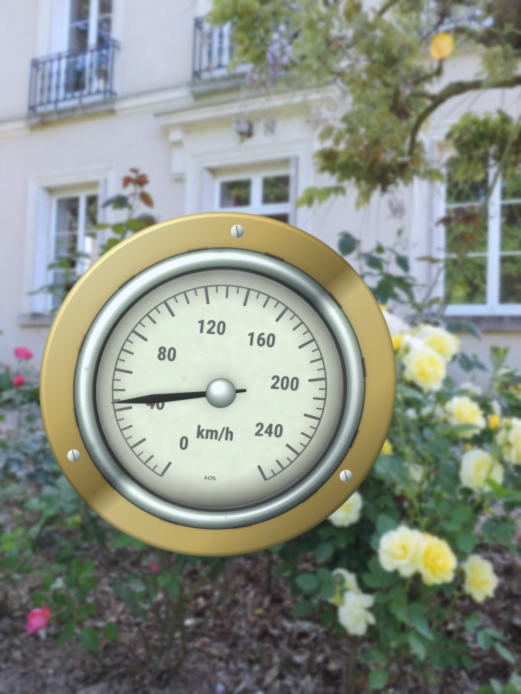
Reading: 45; km/h
